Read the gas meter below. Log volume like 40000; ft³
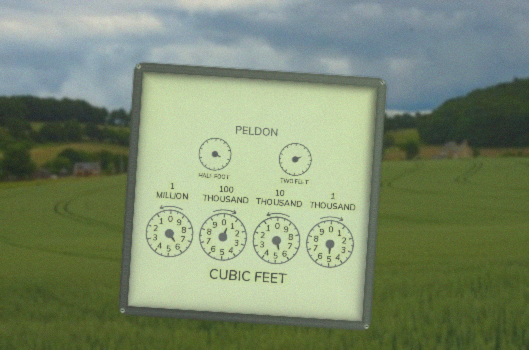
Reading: 605500; ft³
